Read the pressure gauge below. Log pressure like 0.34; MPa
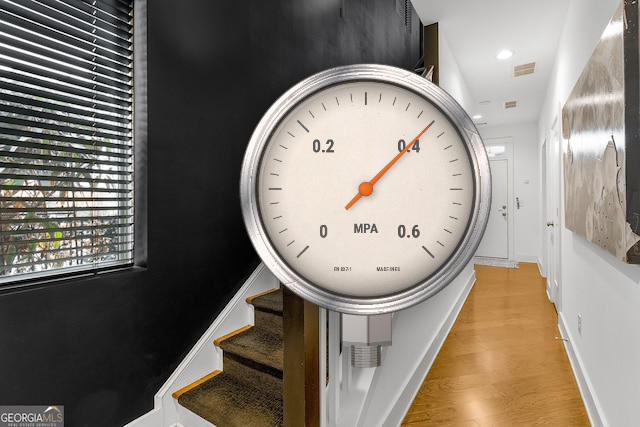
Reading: 0.4; MPa
